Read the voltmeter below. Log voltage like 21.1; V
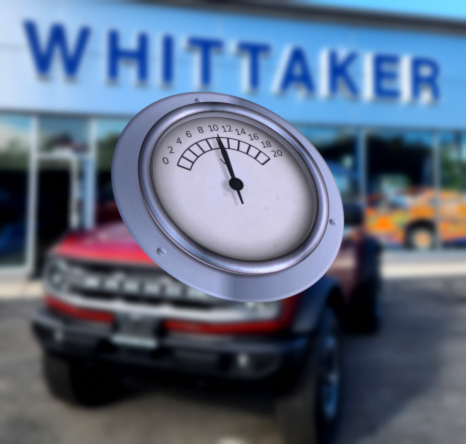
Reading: 10; V
